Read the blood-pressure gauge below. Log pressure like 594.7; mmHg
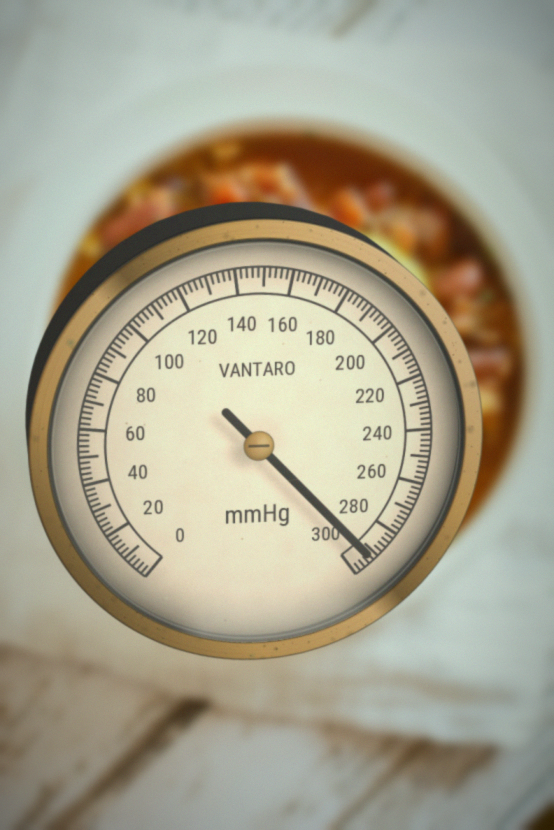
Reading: 292; mmHg
